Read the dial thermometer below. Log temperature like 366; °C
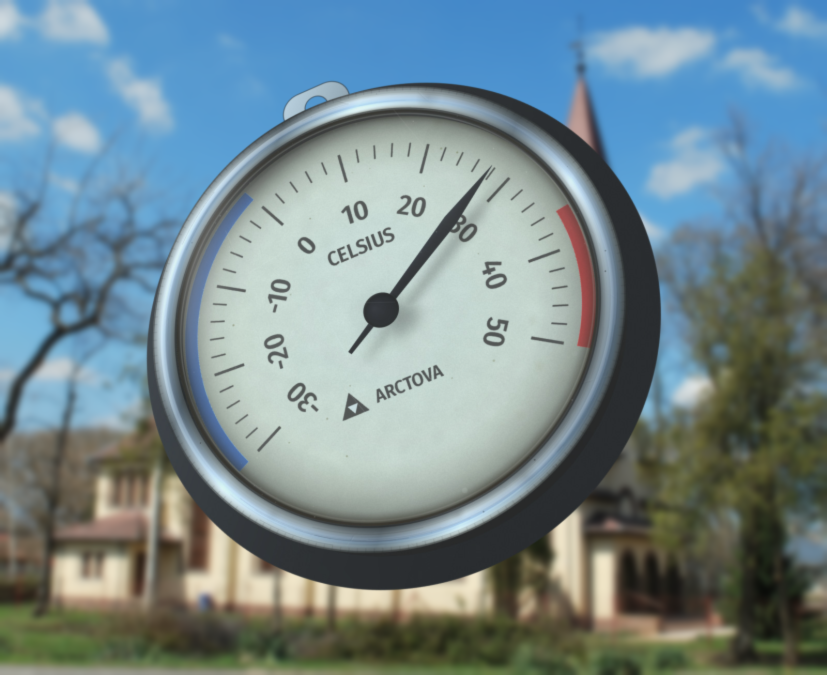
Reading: 28; °C
